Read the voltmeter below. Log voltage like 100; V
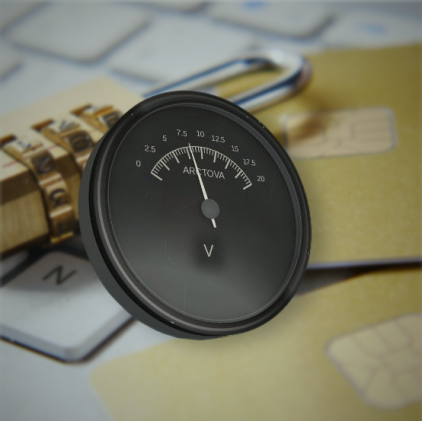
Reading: 7.5; V
